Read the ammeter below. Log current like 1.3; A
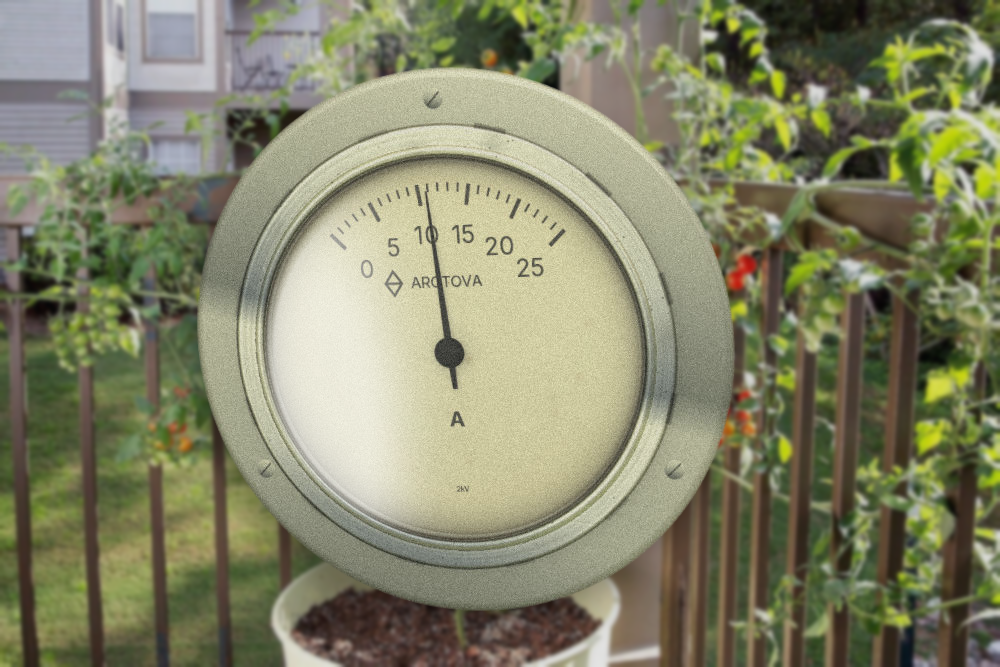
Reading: 11; A
